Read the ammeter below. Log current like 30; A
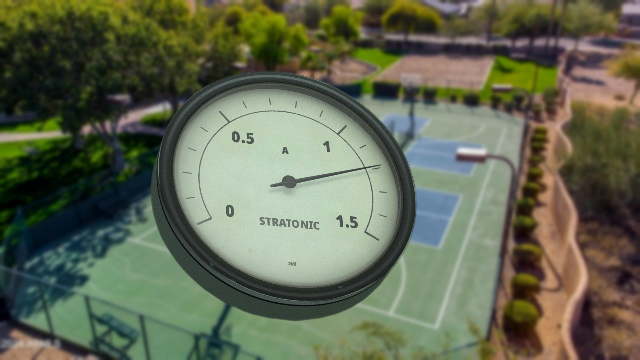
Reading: 1.2; A
